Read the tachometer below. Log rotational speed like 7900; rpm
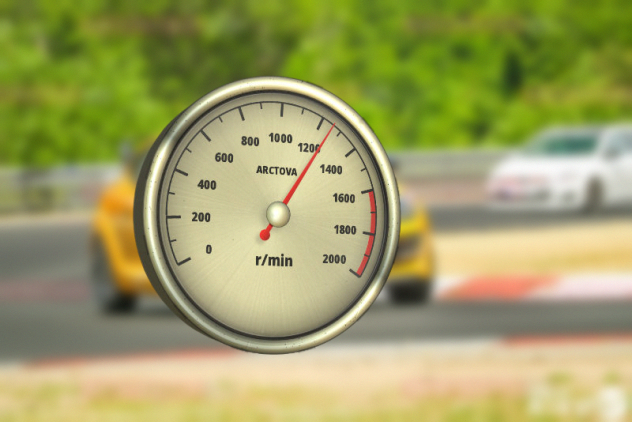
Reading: 1250; rpm
